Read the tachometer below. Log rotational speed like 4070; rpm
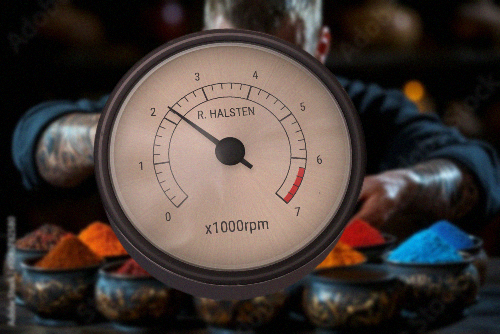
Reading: 2200; rpm
